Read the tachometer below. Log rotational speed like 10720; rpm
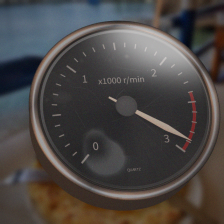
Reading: 2900; rpm
